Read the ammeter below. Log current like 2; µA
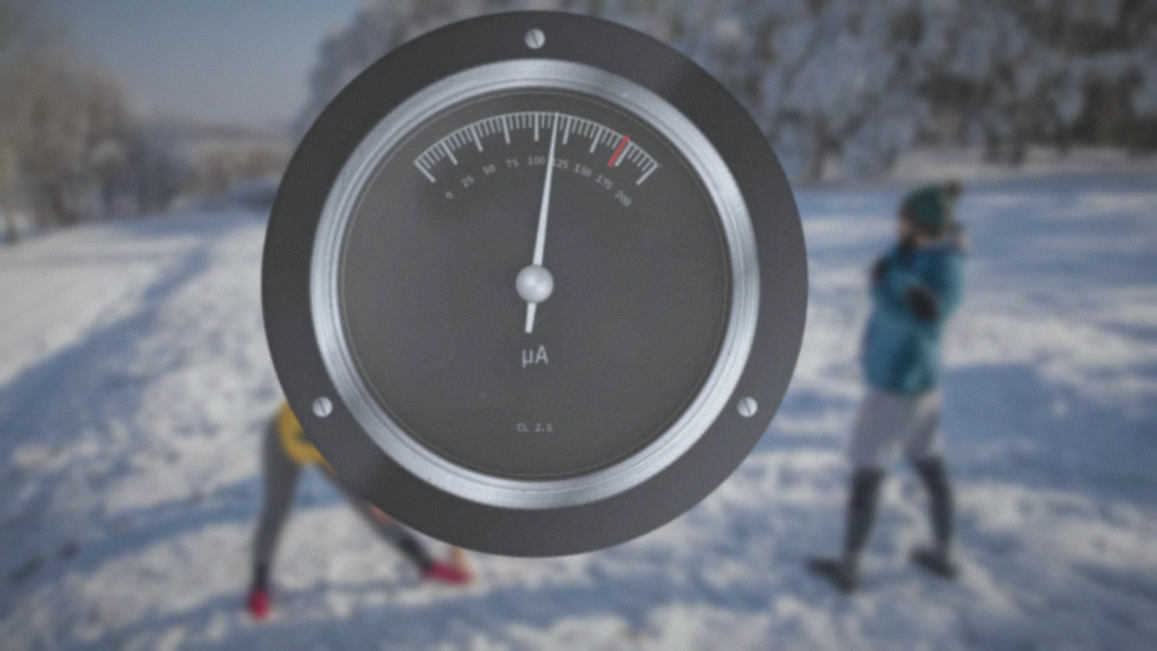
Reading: 115; µA
